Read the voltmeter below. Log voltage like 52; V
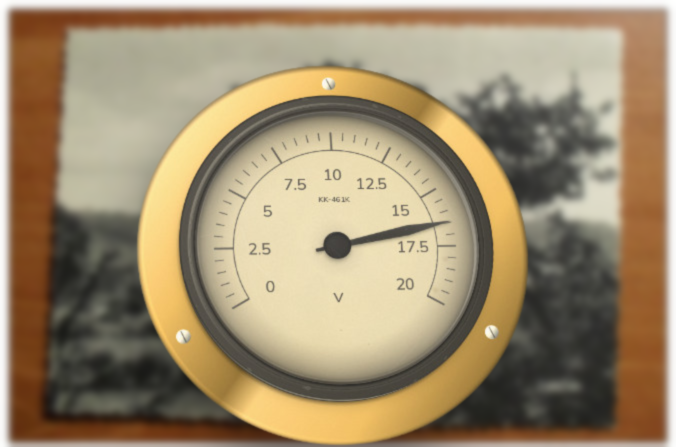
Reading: 16.5; V
